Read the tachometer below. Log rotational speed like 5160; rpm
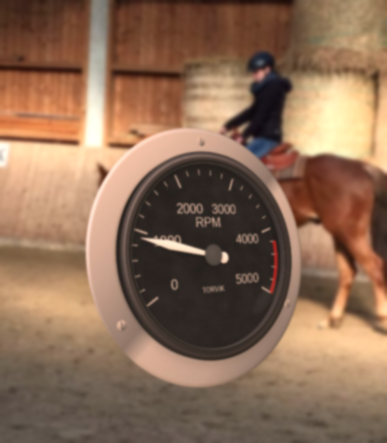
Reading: 900; rpm
